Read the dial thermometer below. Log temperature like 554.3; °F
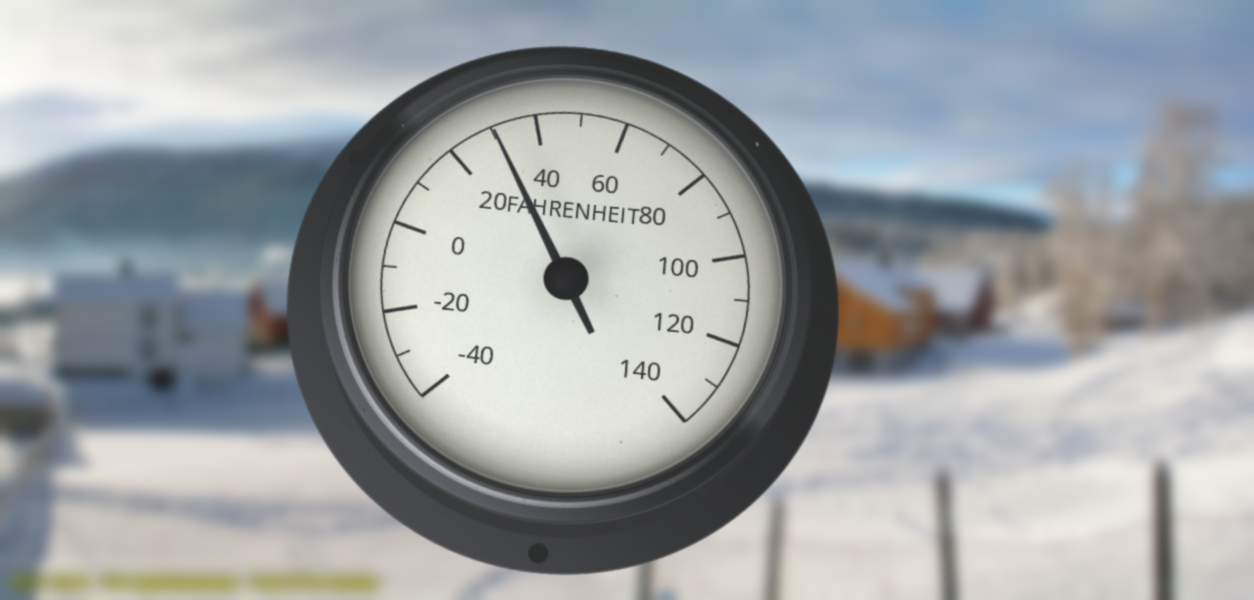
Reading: 30; °F
